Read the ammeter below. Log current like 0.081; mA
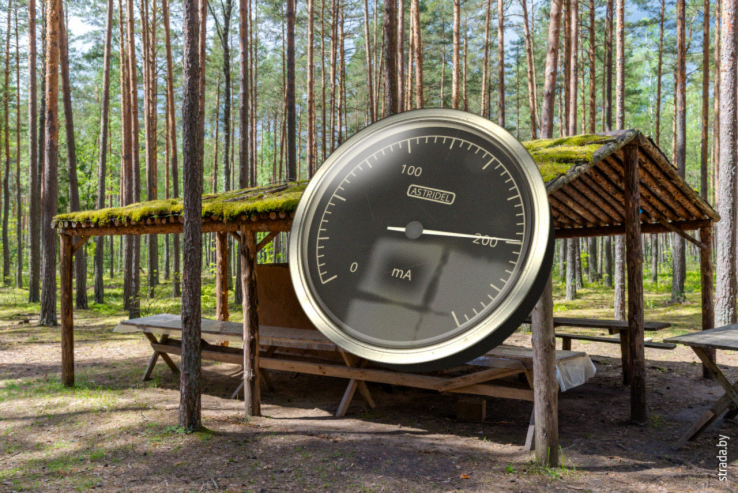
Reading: 200; mA
